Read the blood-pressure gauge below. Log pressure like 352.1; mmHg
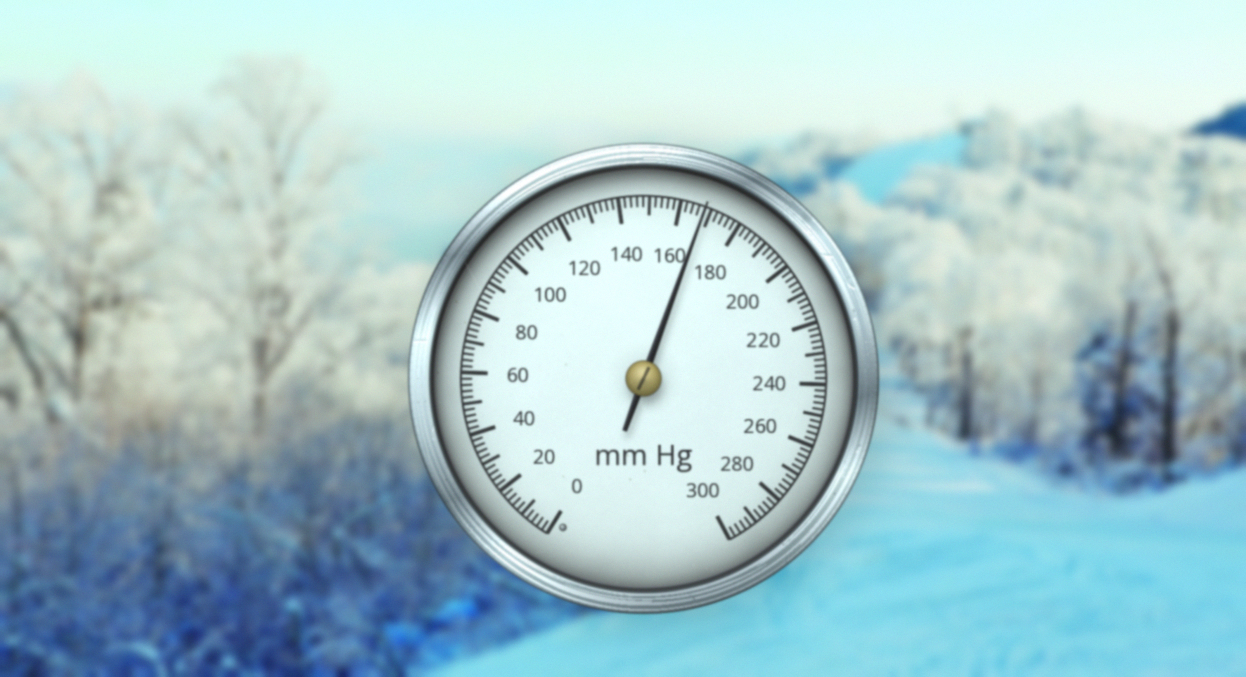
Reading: 168; mmHg
